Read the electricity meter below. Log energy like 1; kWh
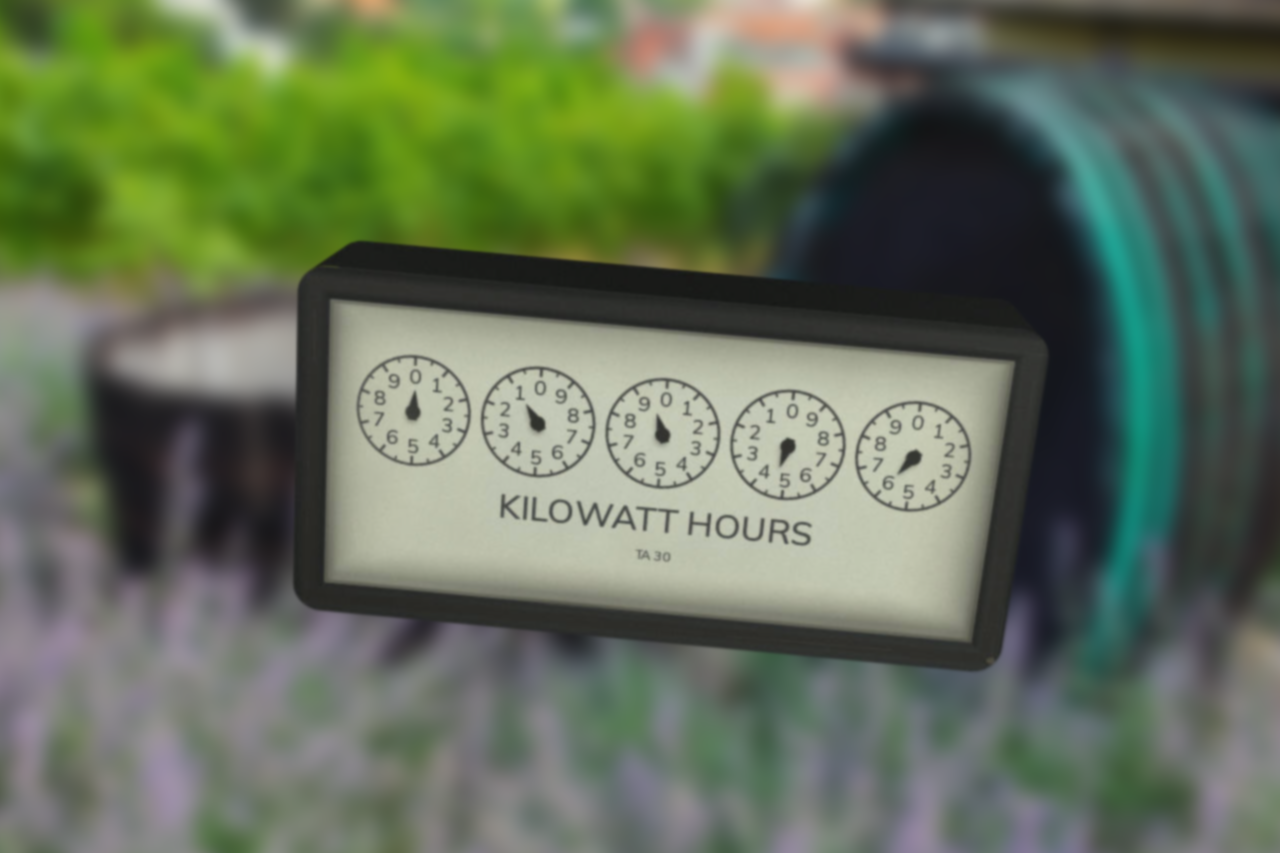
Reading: 946; kWh
